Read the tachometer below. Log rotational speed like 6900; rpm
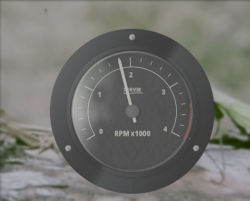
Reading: 1800; rpm
